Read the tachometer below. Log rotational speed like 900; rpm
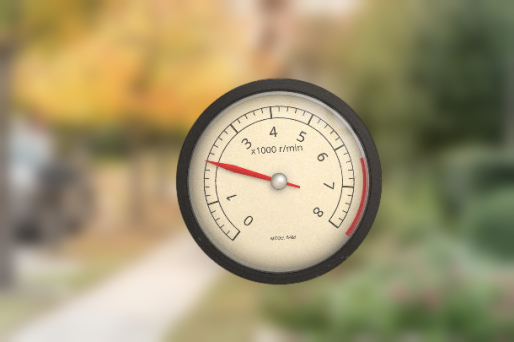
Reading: 2000; rpm
